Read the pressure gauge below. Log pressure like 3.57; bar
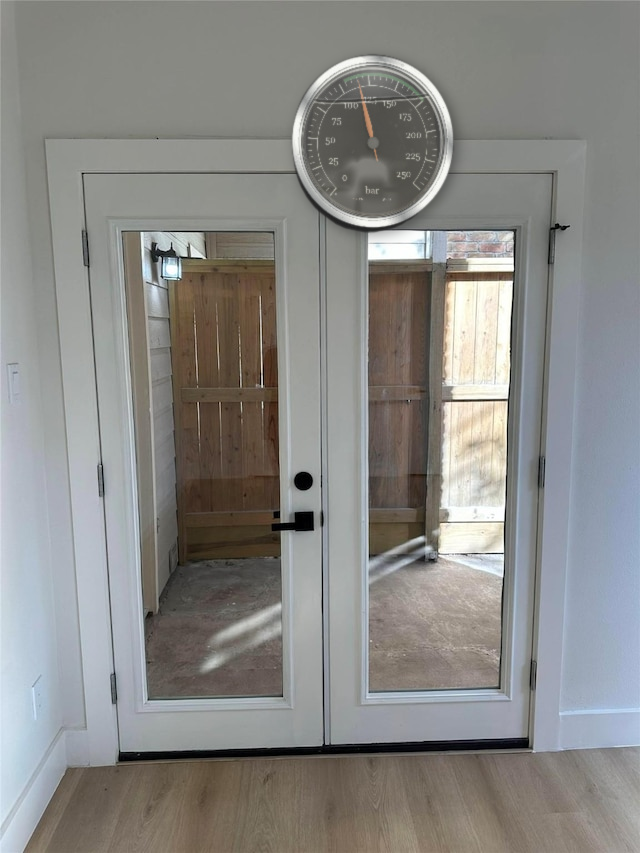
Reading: 115; bar
